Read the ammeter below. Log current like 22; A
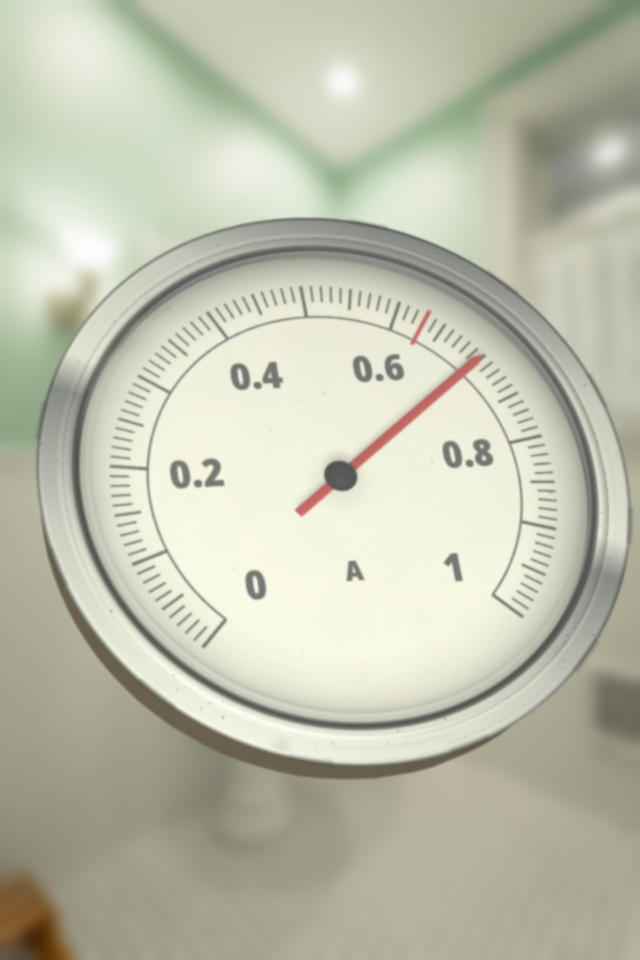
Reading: 0.7; A
